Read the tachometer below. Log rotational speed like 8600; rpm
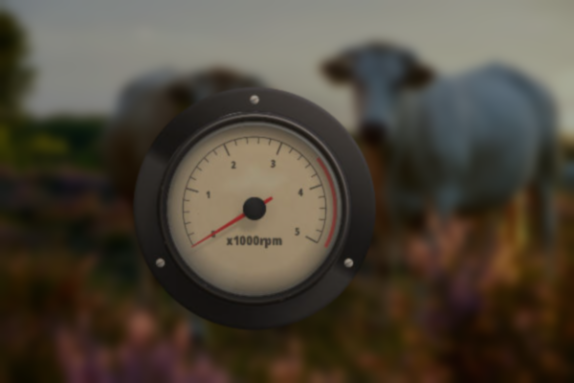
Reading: 0; rpm
